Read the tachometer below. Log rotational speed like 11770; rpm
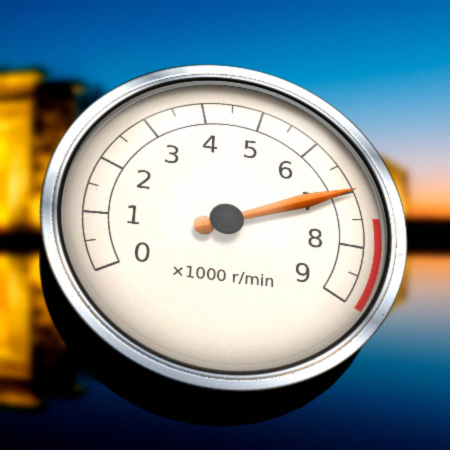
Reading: 7000; rpm
